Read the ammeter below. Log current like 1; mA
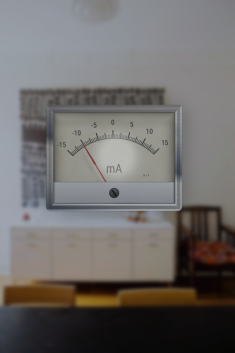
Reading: -10; mA
